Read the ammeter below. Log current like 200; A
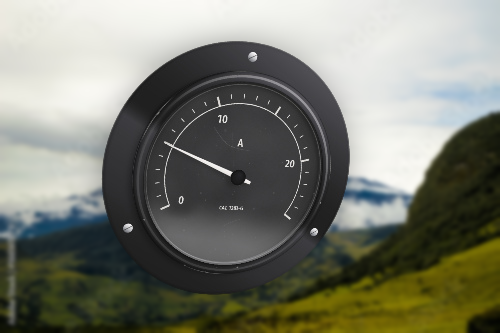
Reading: 5; A
